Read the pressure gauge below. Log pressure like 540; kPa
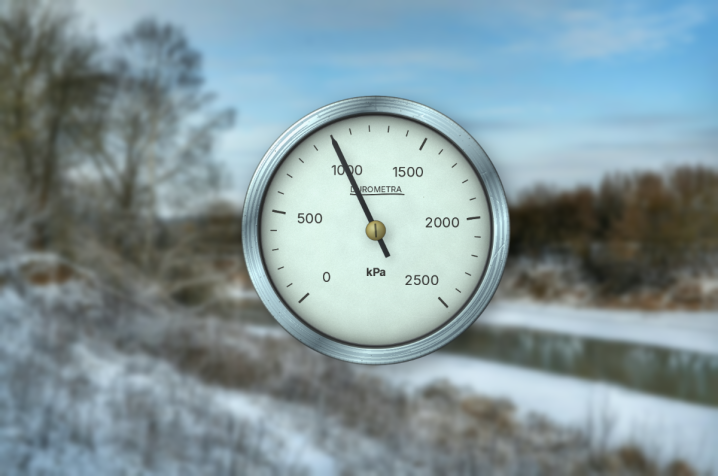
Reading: 1000; kPa
